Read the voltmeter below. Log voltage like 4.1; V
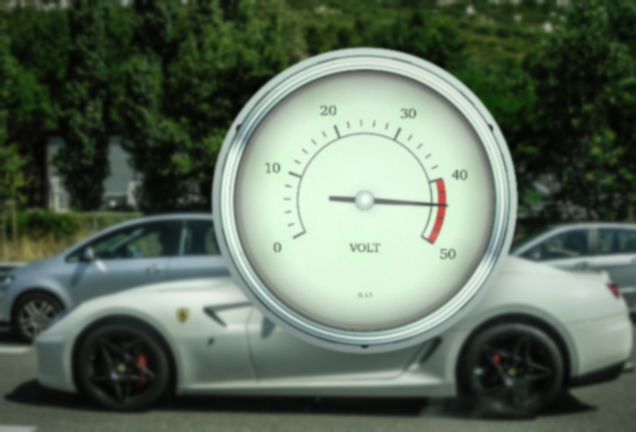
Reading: 44; V
